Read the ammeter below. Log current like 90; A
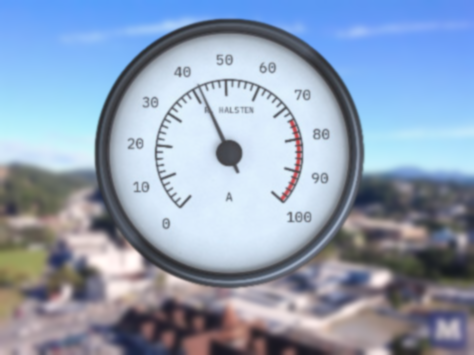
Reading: 42; A
